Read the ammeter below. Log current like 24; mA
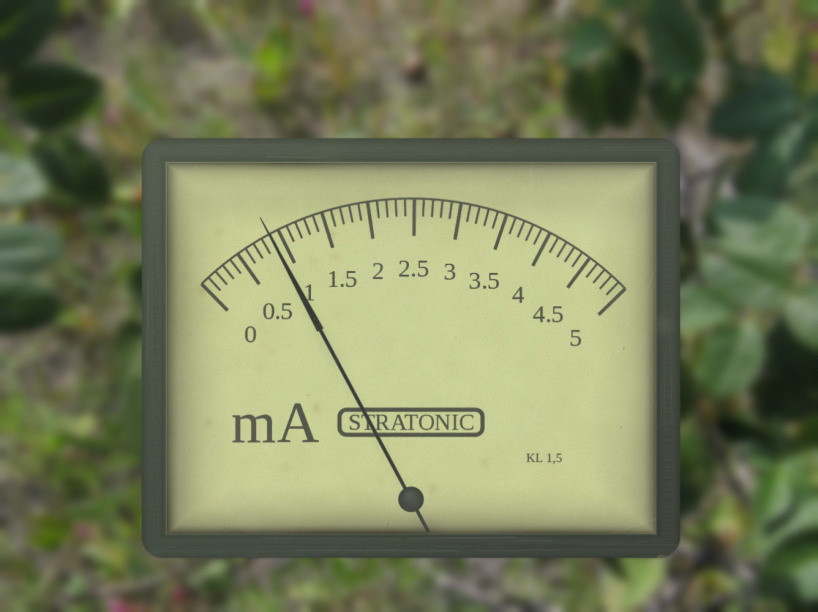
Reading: 0.9; mA
